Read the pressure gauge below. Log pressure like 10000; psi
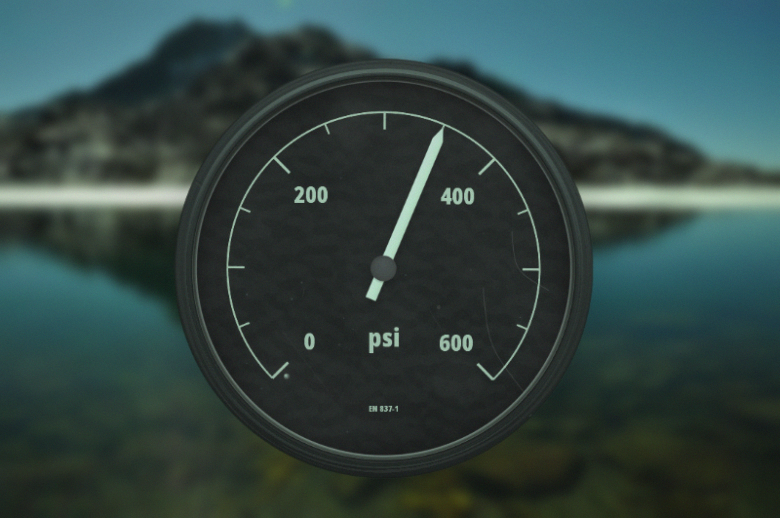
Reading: 350; psi
